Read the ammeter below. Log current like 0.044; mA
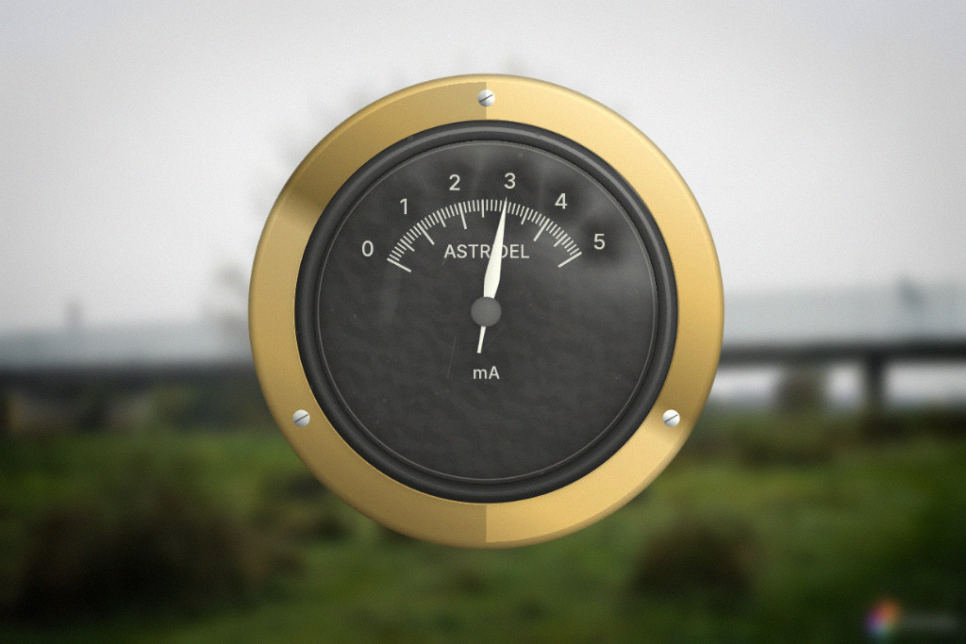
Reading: 3; mA
